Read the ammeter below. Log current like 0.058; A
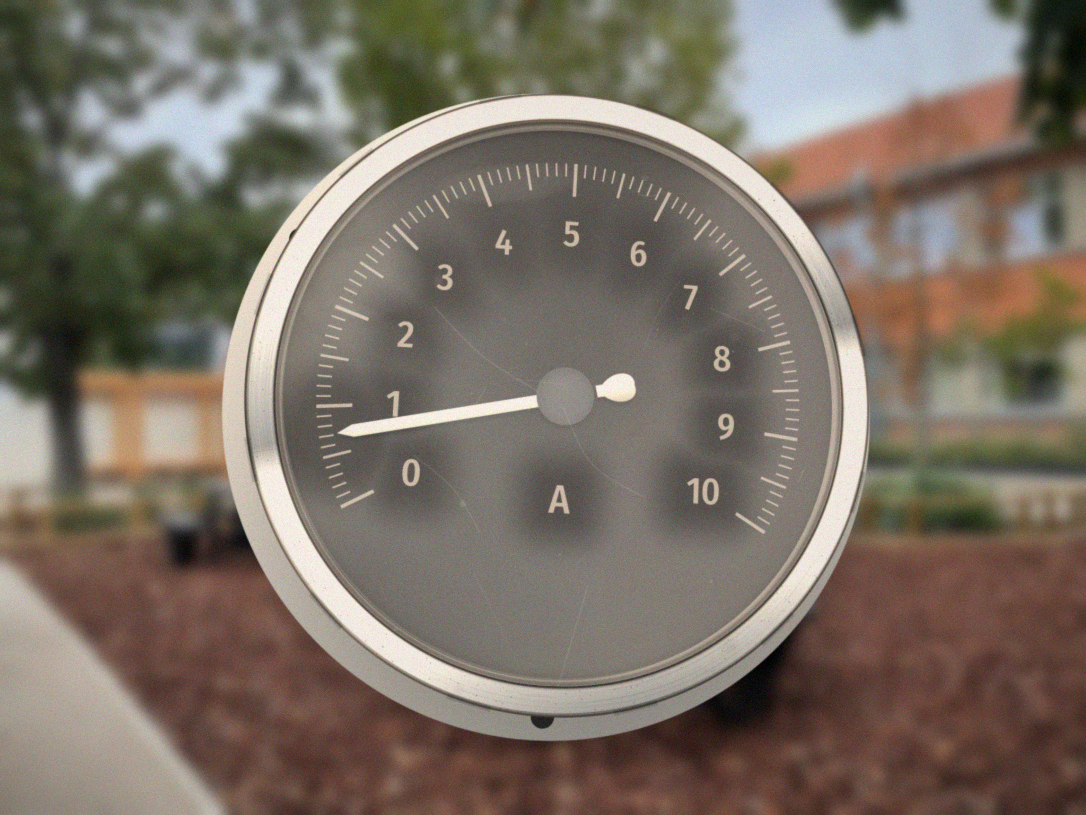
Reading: 0.7; A
